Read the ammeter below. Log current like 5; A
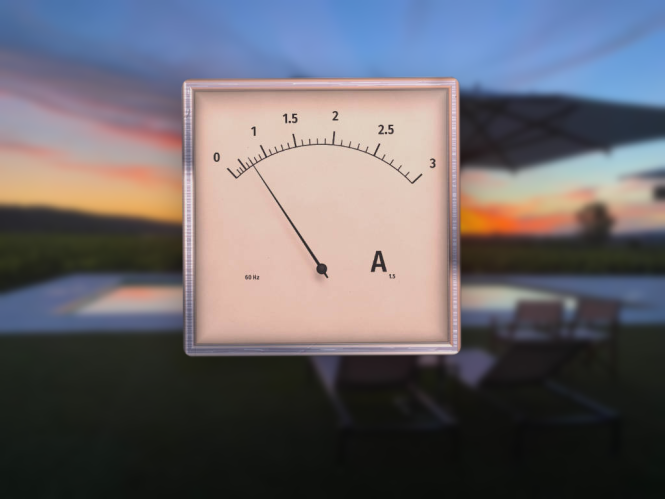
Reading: 0.7; A
